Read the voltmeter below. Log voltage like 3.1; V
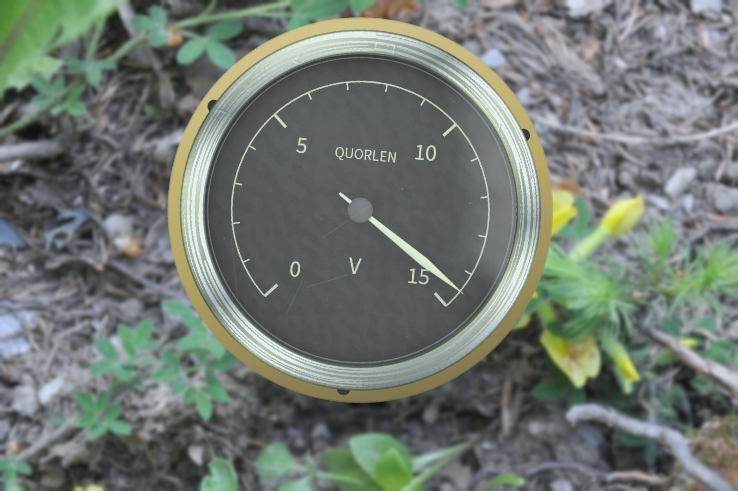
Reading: 14.5; V
